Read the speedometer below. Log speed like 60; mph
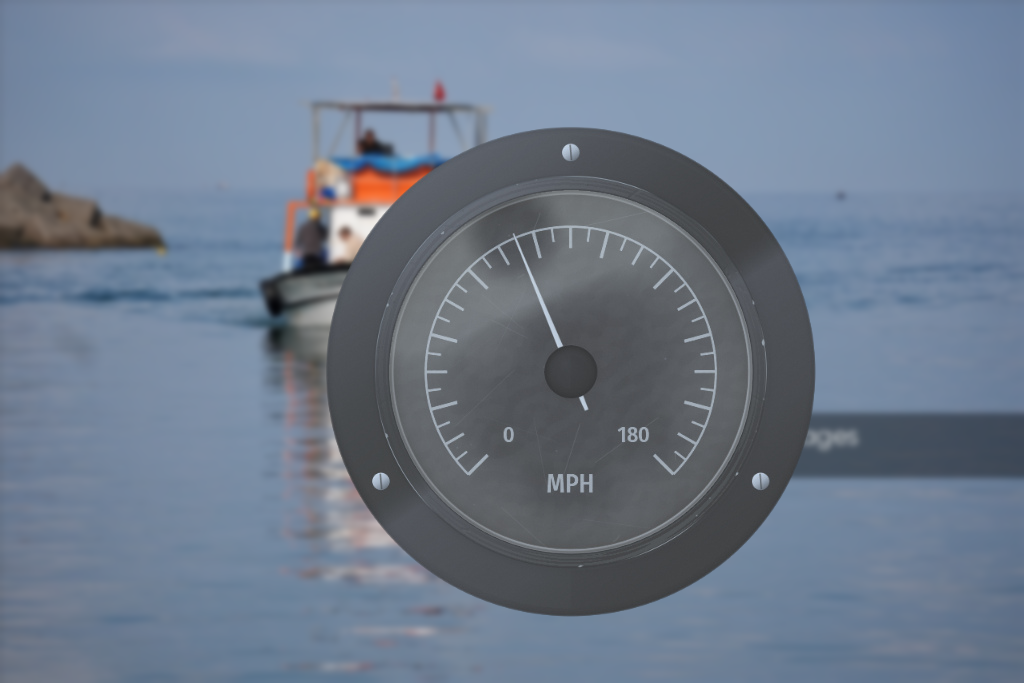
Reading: 75; mph
